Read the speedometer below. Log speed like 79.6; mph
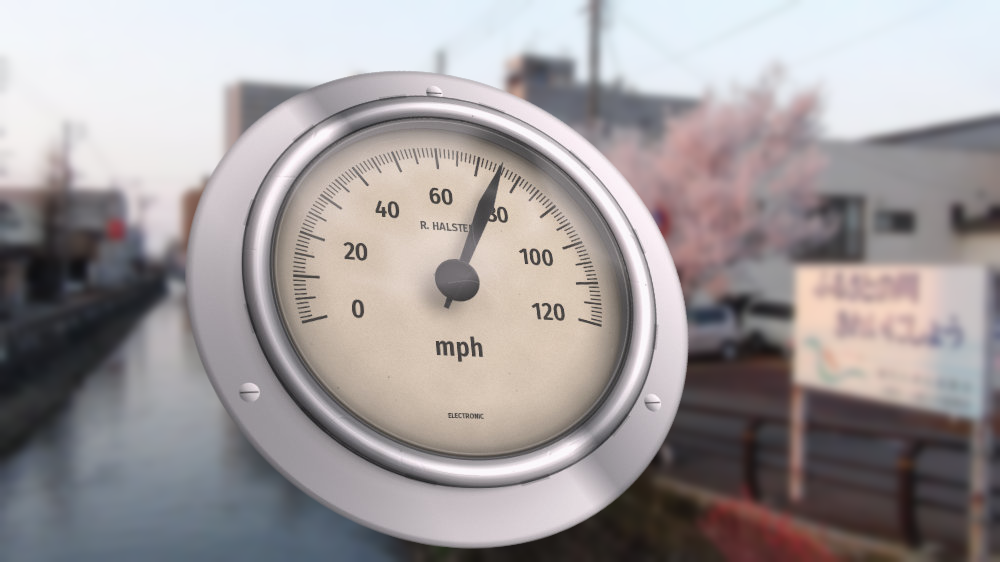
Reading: 75; mph
